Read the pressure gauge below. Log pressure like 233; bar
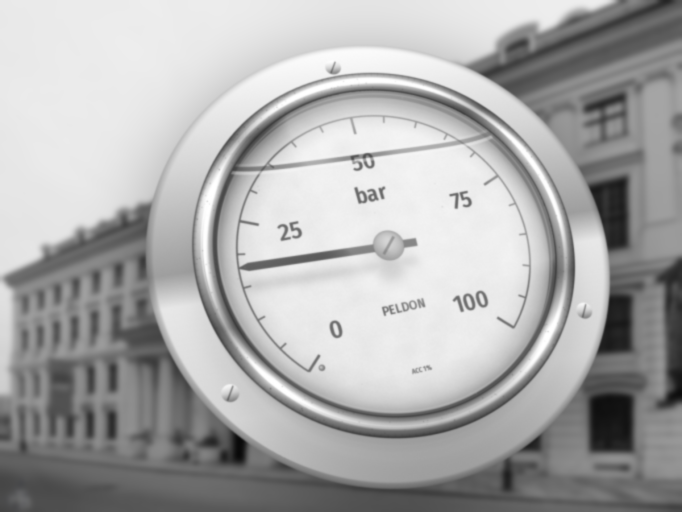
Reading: 17.5; bar
